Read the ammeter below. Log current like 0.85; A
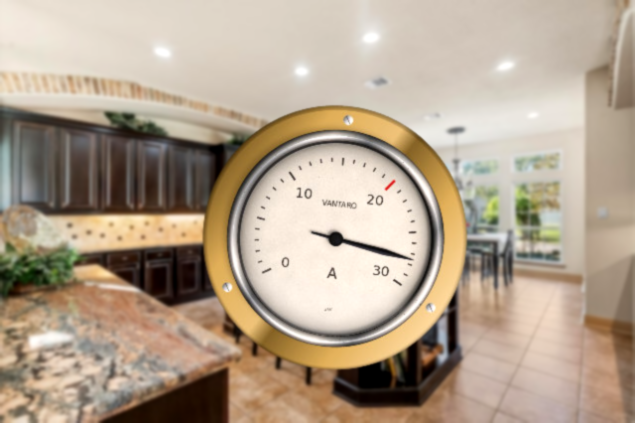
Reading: 27.5; A
